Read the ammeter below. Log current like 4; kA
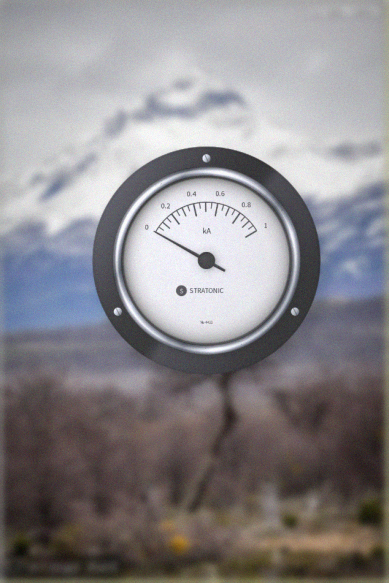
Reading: 0; kA
